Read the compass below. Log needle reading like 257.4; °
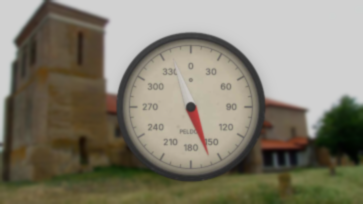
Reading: 160; °
